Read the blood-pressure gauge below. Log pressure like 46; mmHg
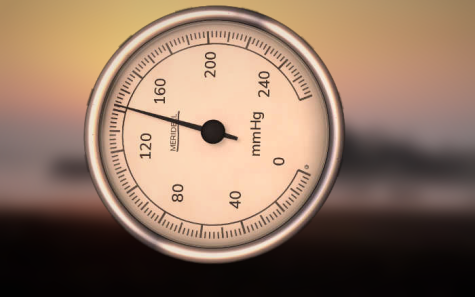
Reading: 142; mmHg
